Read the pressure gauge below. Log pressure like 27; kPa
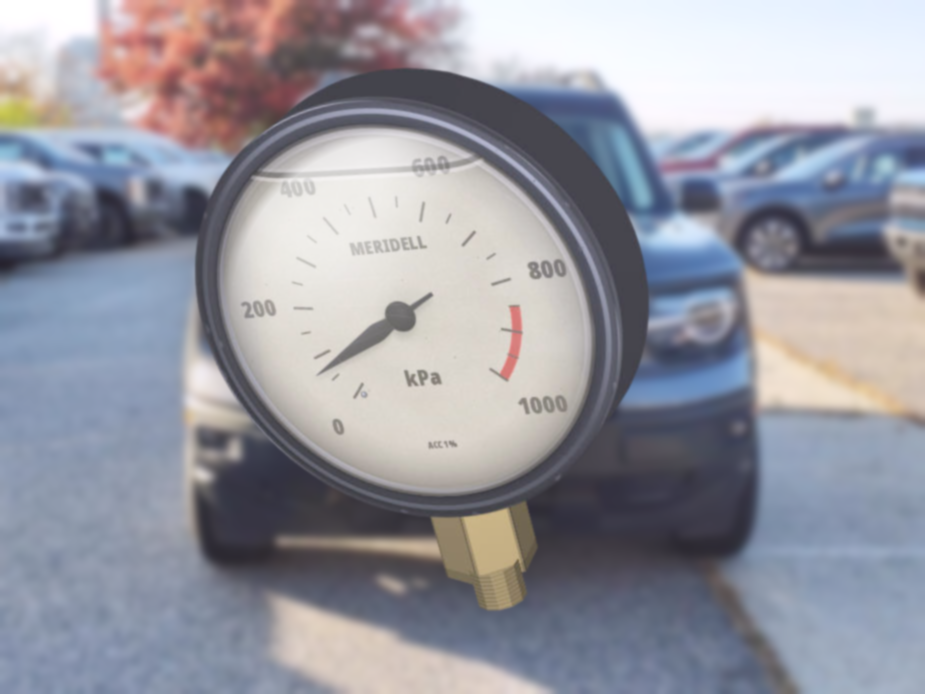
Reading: 75; kPa
